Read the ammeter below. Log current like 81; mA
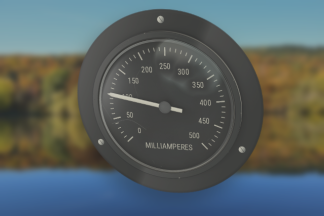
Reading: 100; mA
